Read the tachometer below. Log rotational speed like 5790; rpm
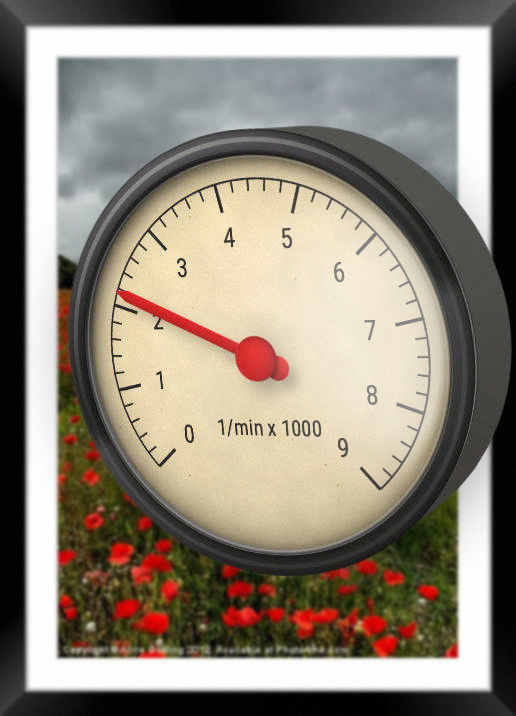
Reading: 2200; rpm
